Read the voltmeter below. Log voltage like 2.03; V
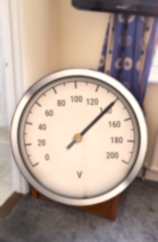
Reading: 140; V
